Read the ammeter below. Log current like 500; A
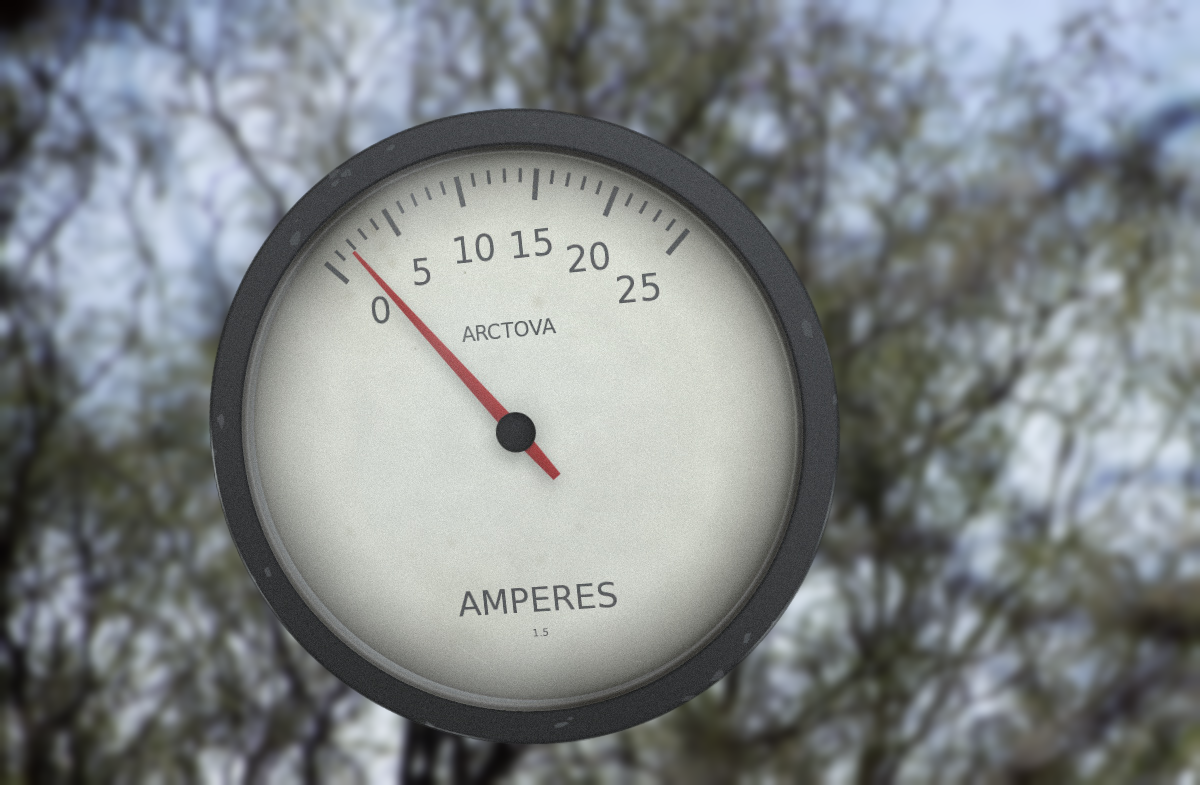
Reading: 2; A
